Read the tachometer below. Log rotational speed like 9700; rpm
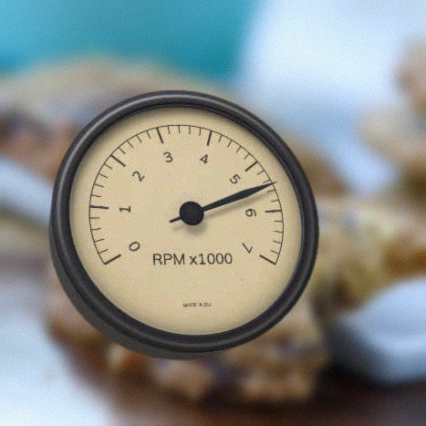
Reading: 5500; rpm
